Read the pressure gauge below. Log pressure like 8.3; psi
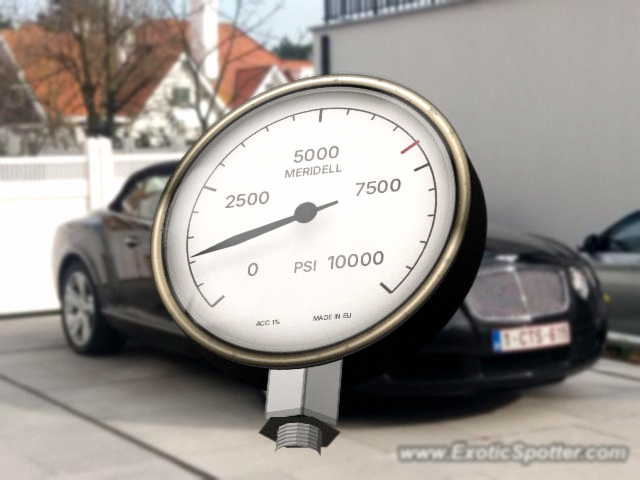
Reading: 1000; psi
